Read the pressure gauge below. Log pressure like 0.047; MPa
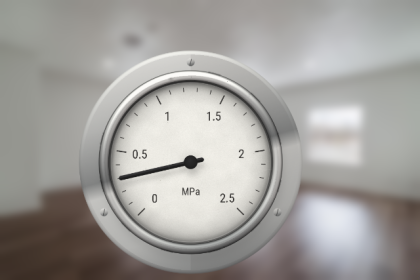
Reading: 0.3; MPa
